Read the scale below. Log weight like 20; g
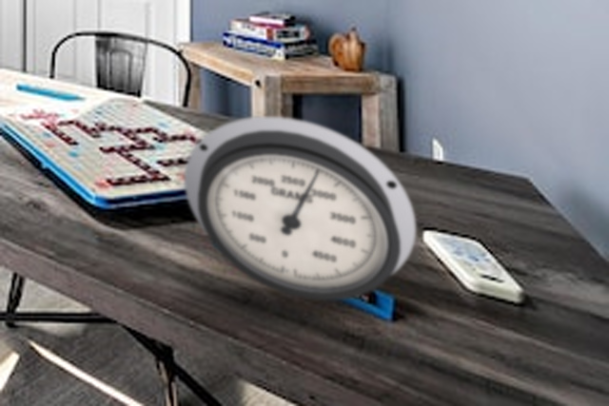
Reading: 2750; g
